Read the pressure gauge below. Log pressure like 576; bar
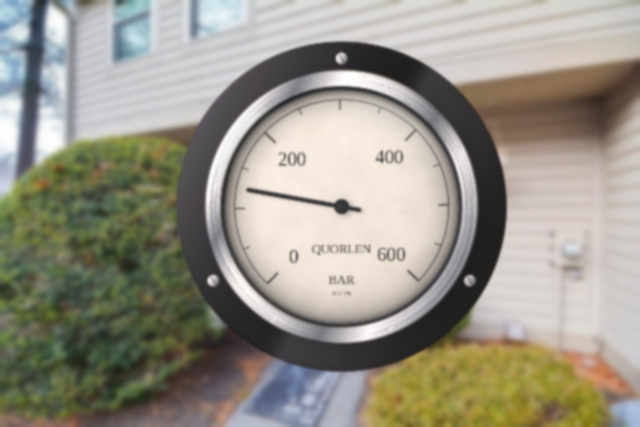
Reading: 125; bar
